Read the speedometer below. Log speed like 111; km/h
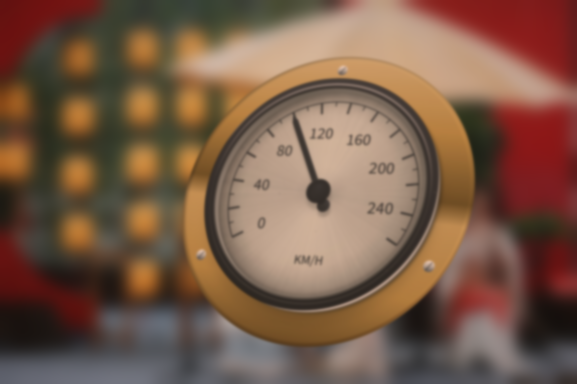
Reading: 100; km/h
